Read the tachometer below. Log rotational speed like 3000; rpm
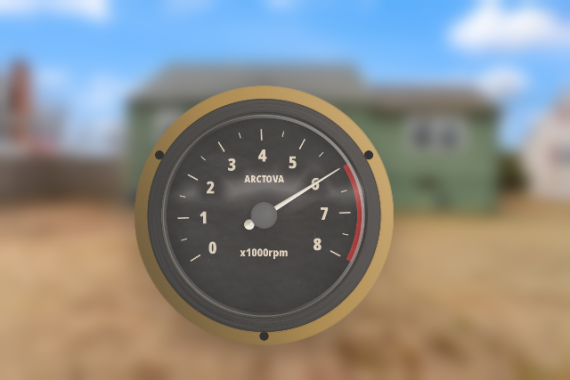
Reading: 6000; rpm
